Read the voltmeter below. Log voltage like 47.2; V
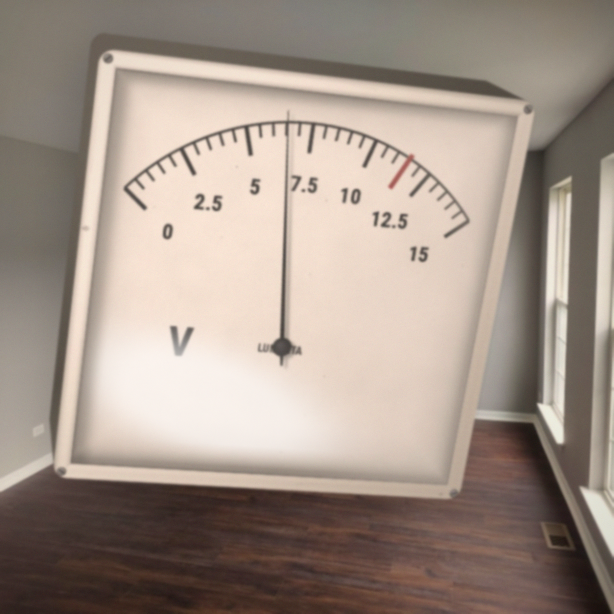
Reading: 6.5; V
